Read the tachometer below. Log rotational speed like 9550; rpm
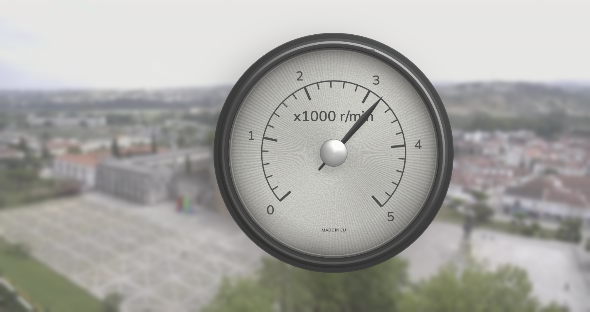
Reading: 3200; rpm
